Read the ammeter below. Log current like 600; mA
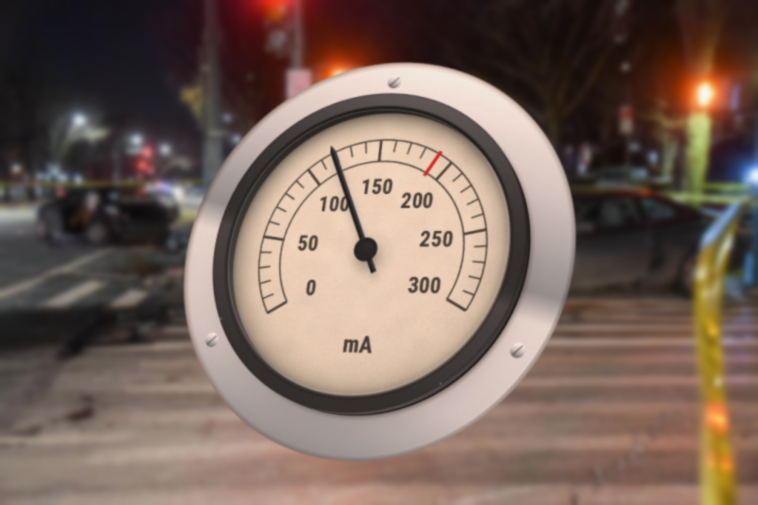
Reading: 120; mA
